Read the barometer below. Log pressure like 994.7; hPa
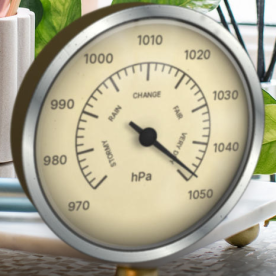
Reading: 1048; hPa
